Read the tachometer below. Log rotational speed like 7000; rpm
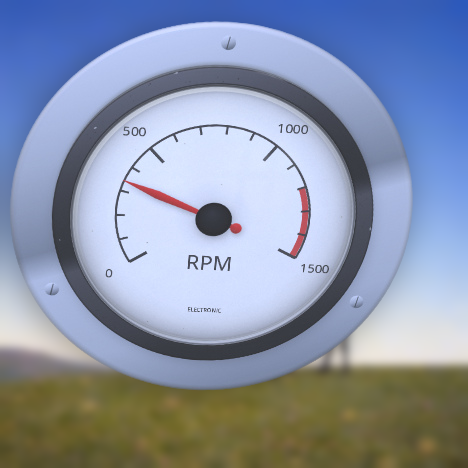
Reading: 350; rpm
